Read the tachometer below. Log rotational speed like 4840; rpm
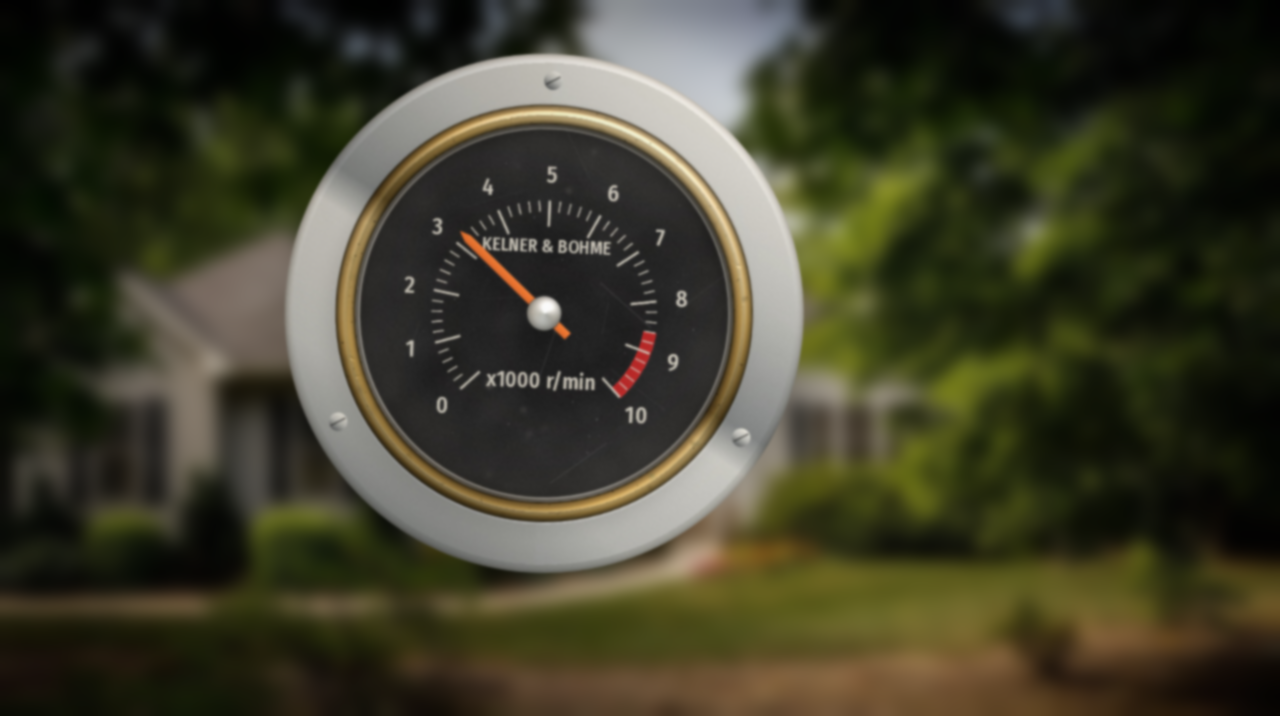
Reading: 3200; rpm
